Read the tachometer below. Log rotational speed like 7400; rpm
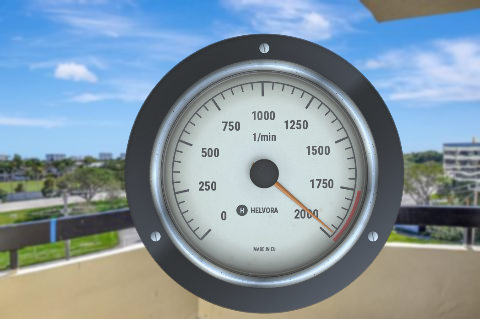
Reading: 1975; rpm
